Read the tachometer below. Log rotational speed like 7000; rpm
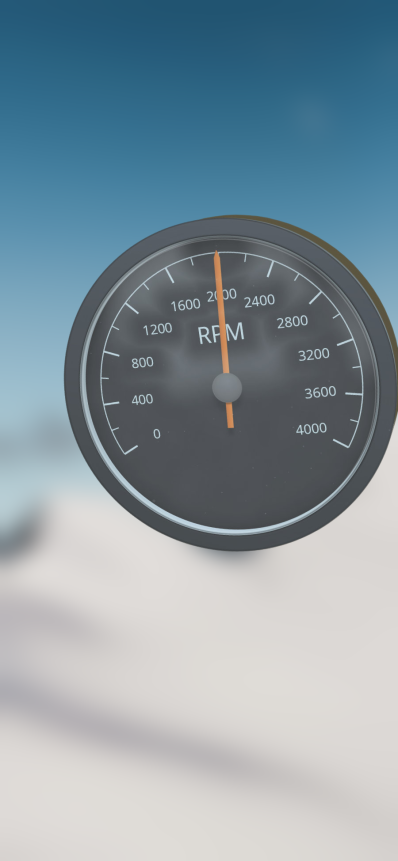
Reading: 2000; rpm
